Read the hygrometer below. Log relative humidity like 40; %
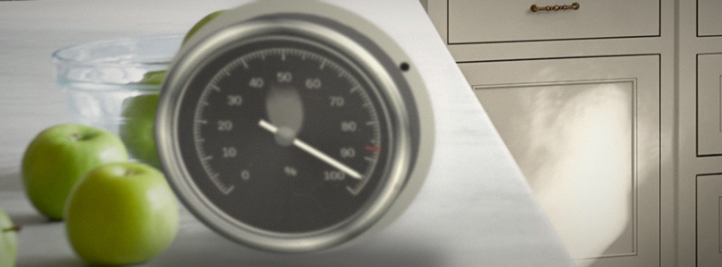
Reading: 95; %
